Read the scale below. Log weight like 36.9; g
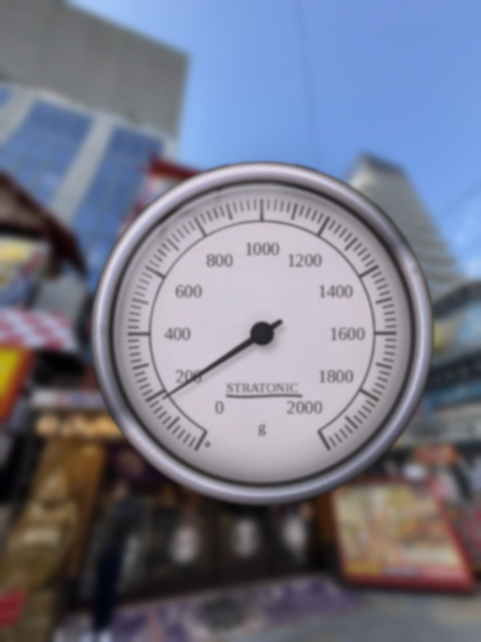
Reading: 180; g
